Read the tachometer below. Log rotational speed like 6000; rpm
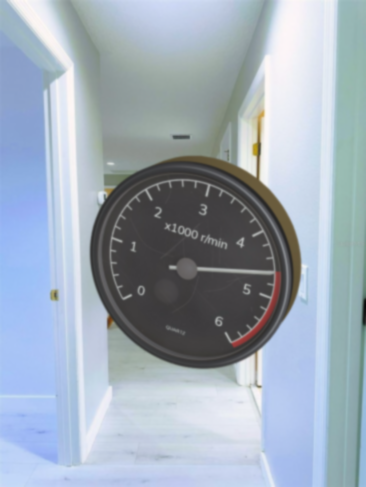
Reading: 4600; rpm
